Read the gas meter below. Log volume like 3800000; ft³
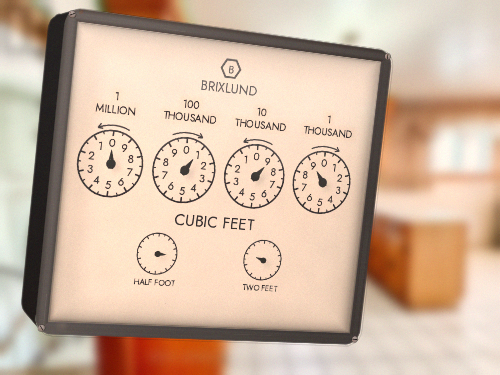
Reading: 8900; ft³
